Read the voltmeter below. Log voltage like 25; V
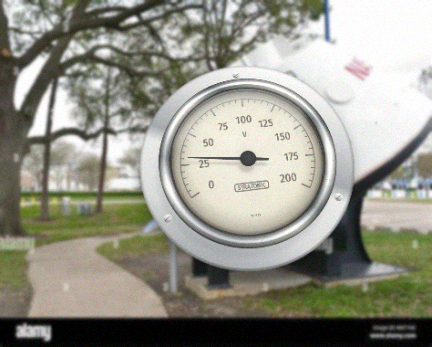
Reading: 30; V
